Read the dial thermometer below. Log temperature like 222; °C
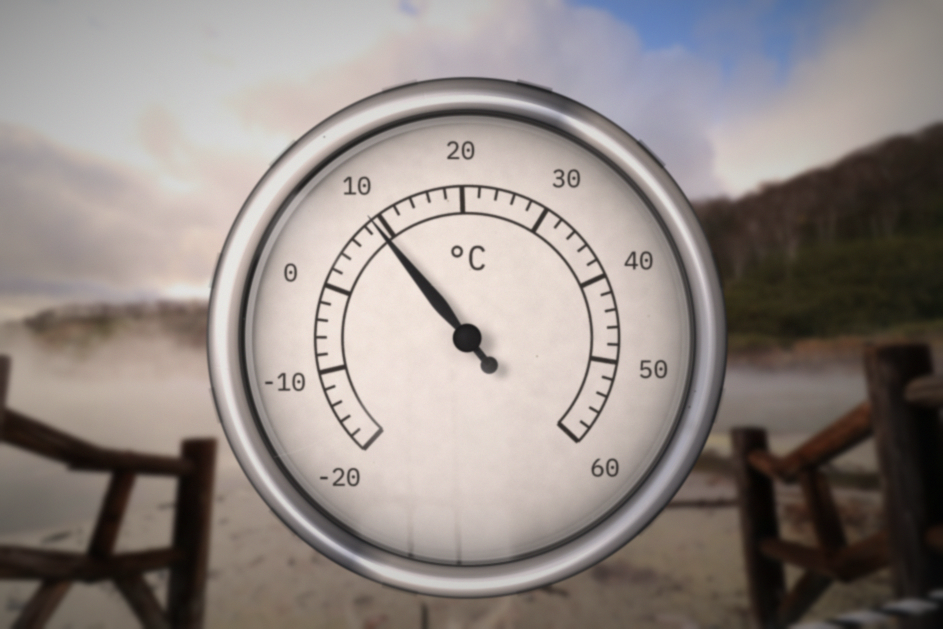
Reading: 9; °C
